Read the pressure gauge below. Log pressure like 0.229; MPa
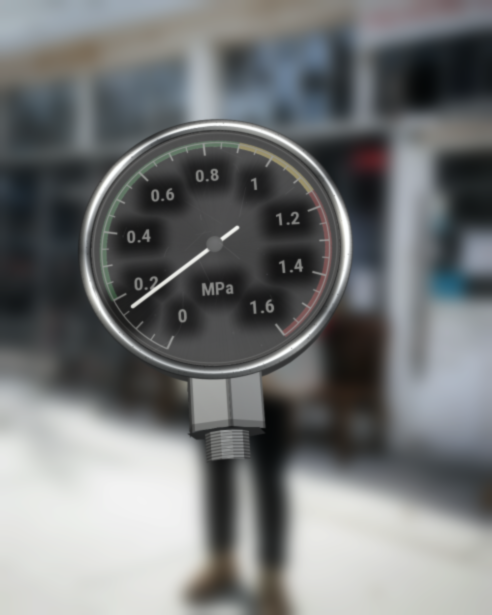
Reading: 0.15; MPa
